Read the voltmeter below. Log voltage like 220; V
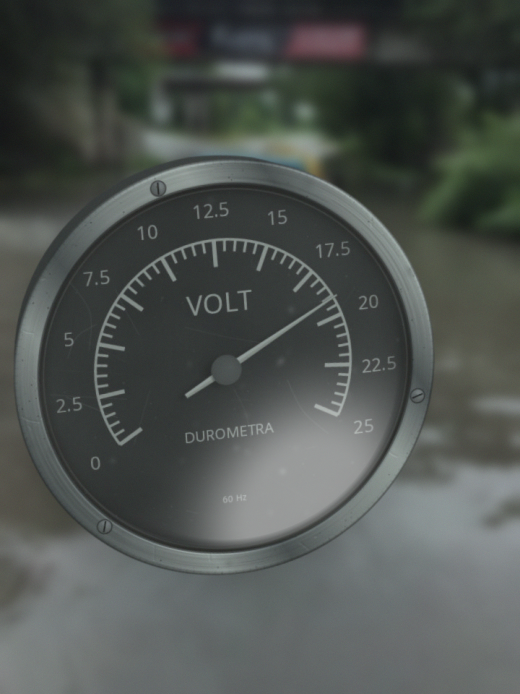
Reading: 19; V
